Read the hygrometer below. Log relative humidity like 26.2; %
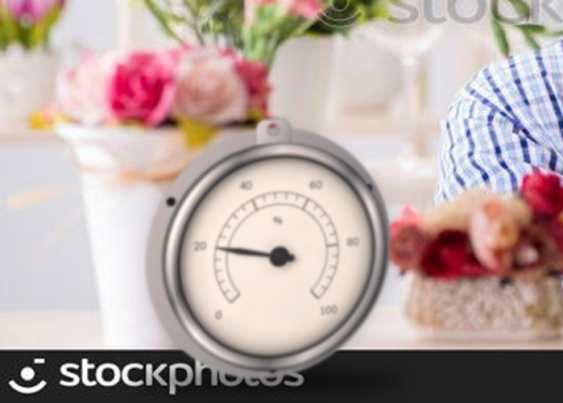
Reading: 20; %
